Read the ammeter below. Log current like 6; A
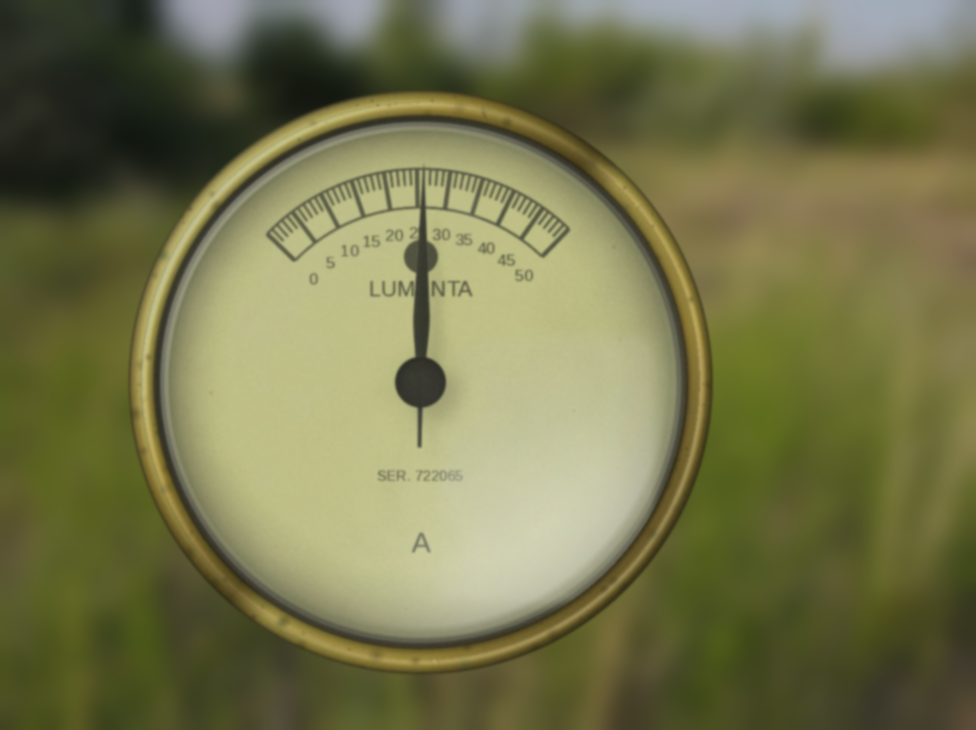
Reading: 26; A
